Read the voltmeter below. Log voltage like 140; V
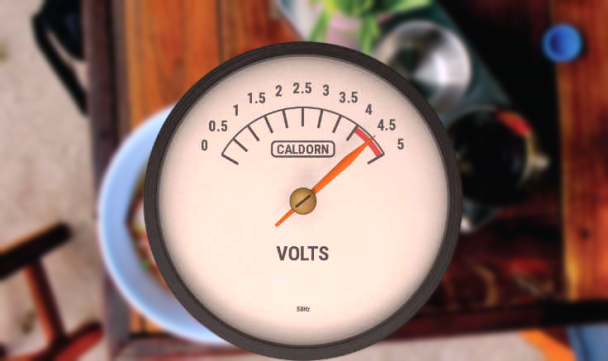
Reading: 4.5; V
